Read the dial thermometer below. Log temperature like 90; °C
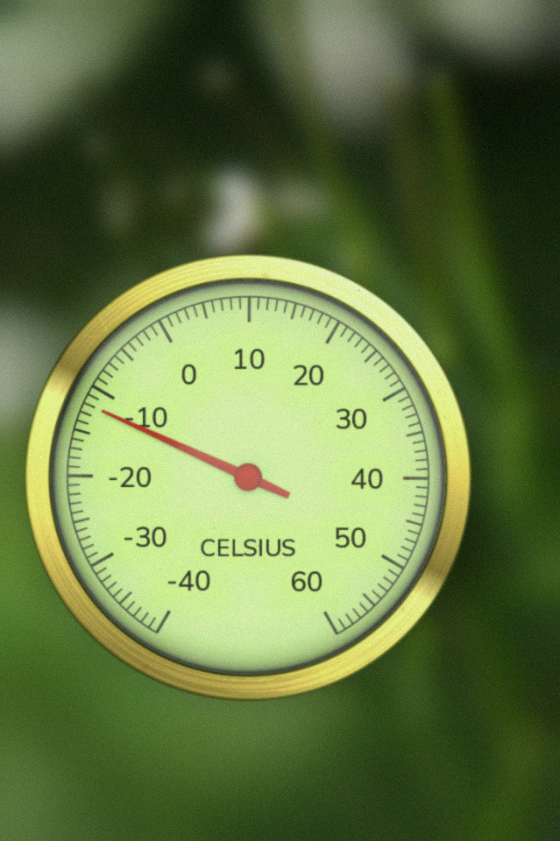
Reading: -12; °C
